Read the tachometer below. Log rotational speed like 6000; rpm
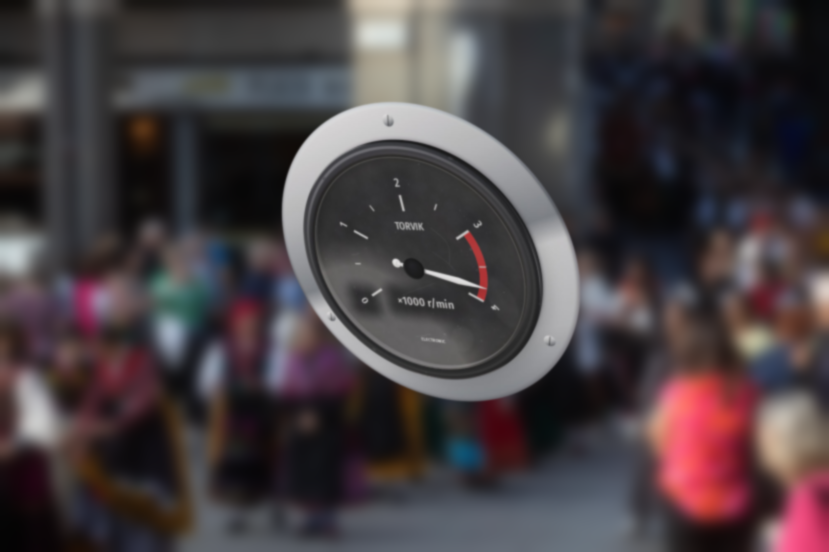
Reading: 3750; rpm
